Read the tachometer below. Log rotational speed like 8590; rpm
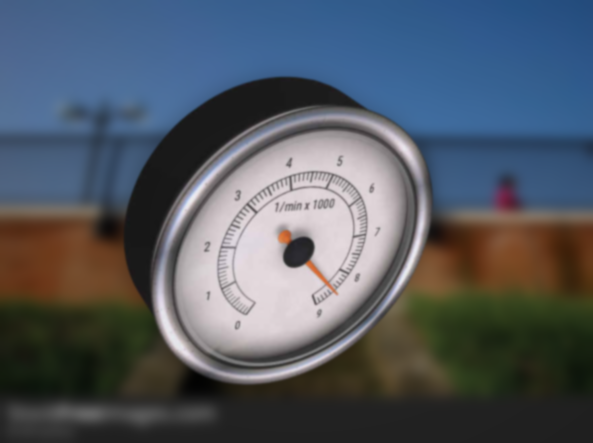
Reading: 8500; rpm
